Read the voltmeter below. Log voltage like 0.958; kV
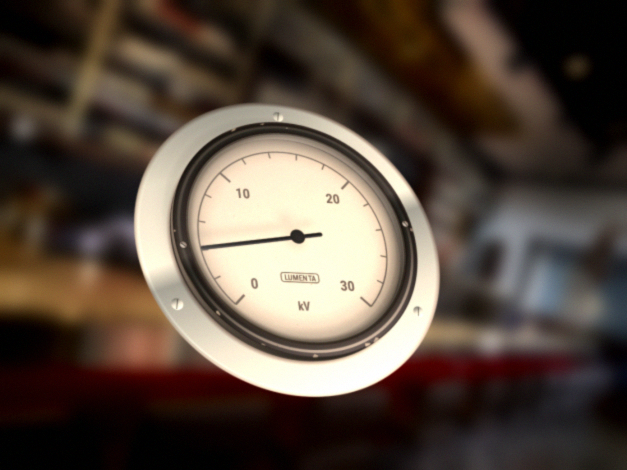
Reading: 4; kV
